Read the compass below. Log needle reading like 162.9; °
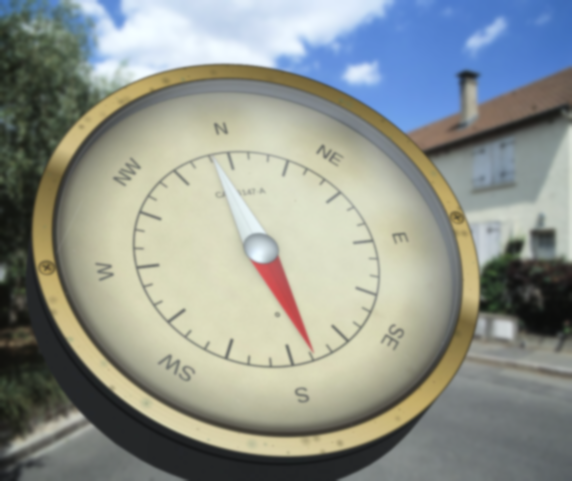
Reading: 170; °
